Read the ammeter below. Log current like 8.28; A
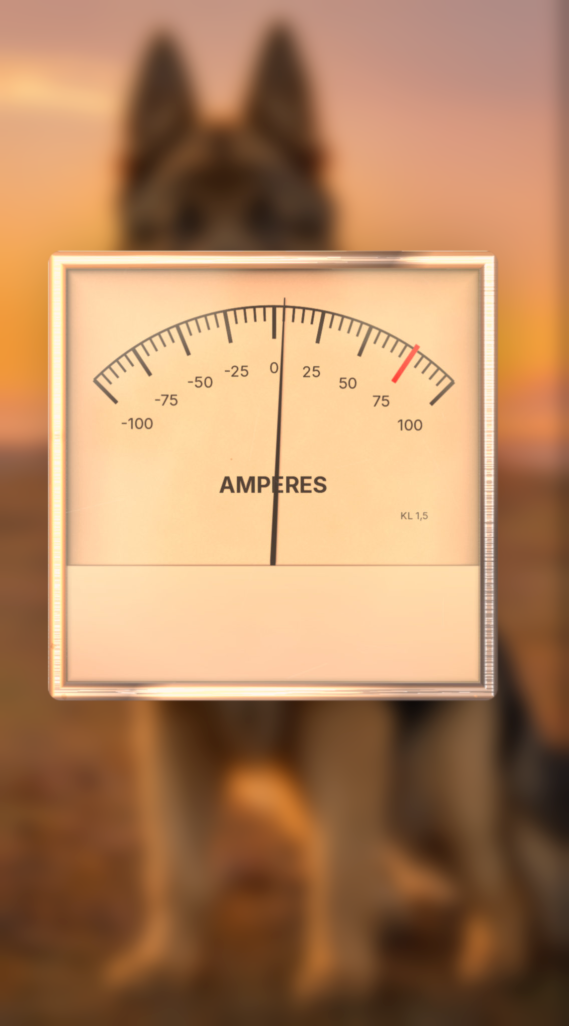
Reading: 5; A
